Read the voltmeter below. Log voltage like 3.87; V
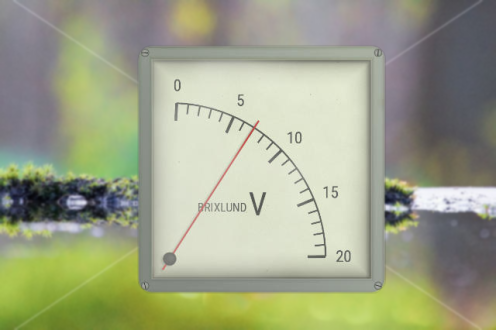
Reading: 7; V
